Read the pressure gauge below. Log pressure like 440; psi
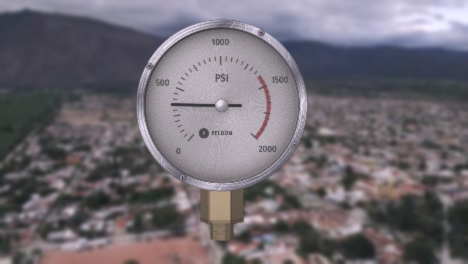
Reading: 350; psi
